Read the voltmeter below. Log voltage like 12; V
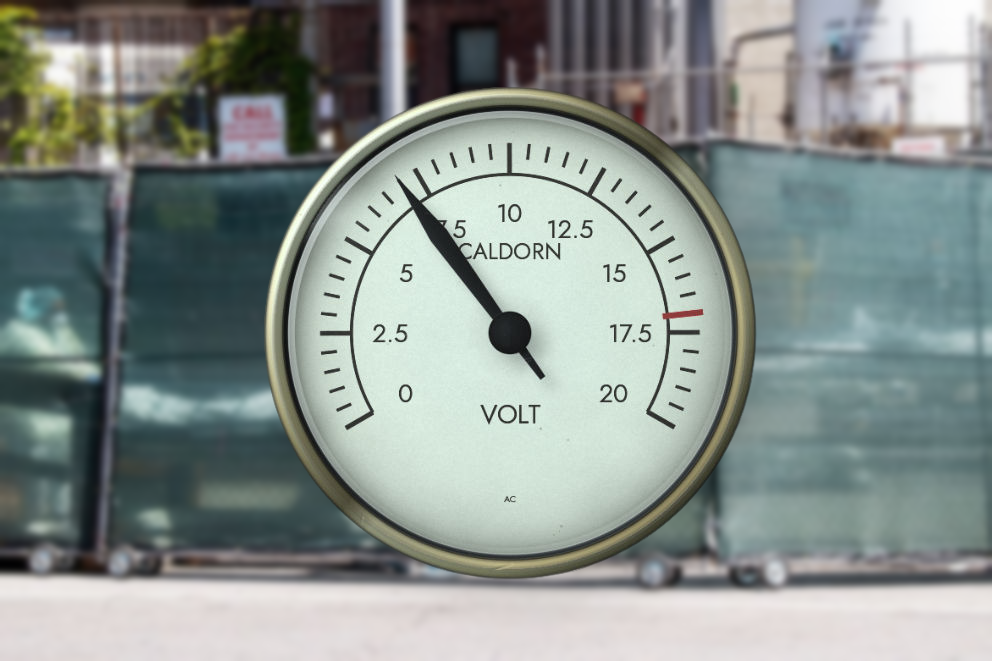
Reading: 7; V
